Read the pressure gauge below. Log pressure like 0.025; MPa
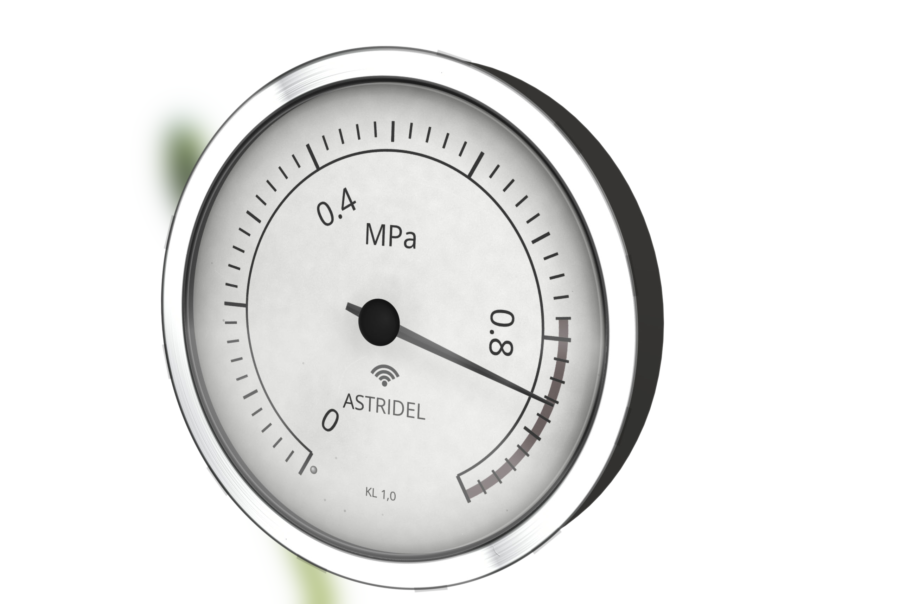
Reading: 0.86; MPa
